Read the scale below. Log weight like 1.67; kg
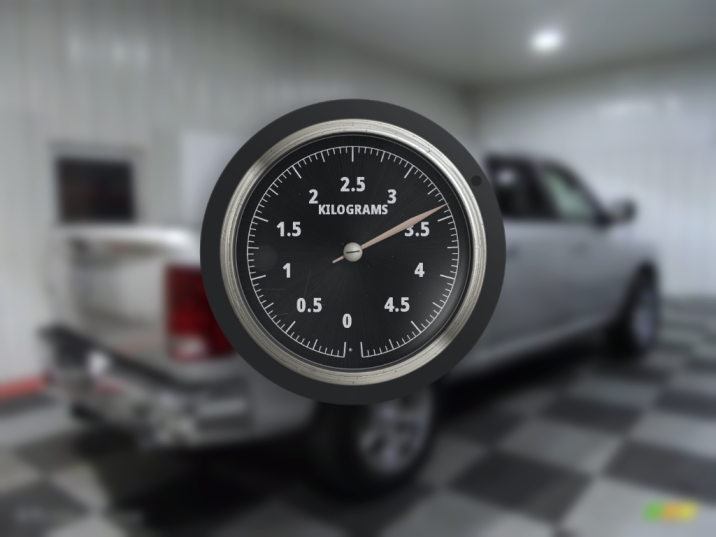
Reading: 3.4; kg
